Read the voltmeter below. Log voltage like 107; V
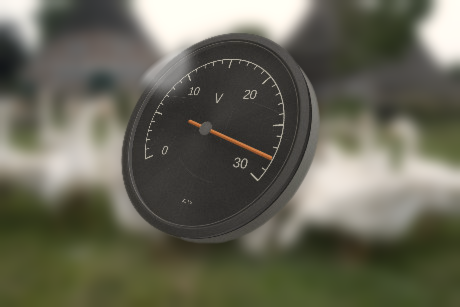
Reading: 28; V
